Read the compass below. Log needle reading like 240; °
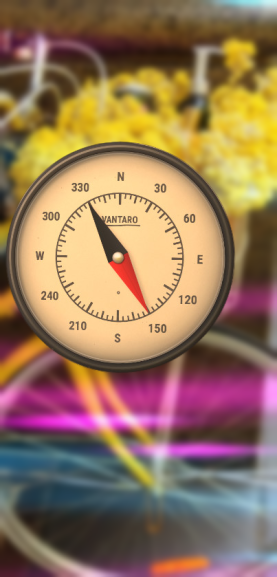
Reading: 150; °
